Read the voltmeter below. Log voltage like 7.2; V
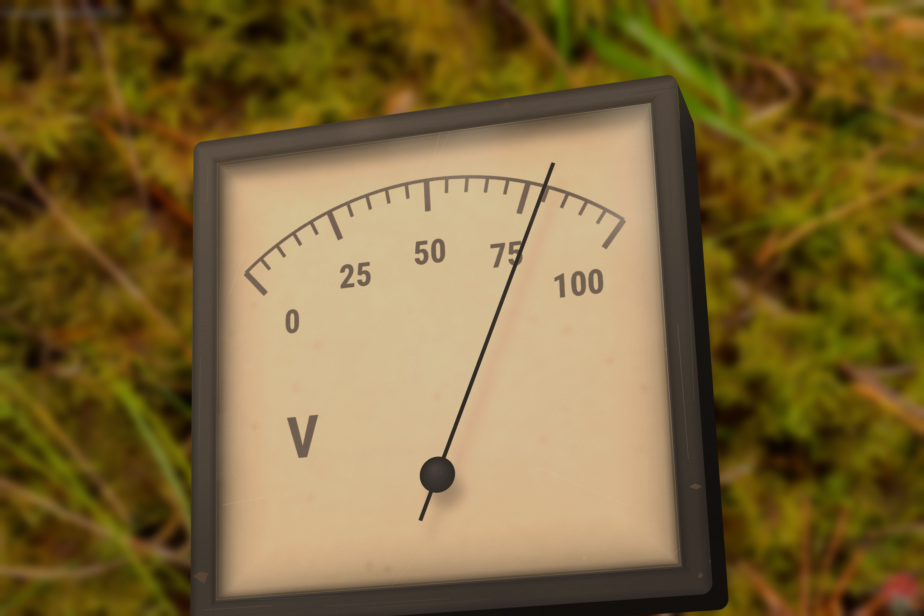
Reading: 80; V
